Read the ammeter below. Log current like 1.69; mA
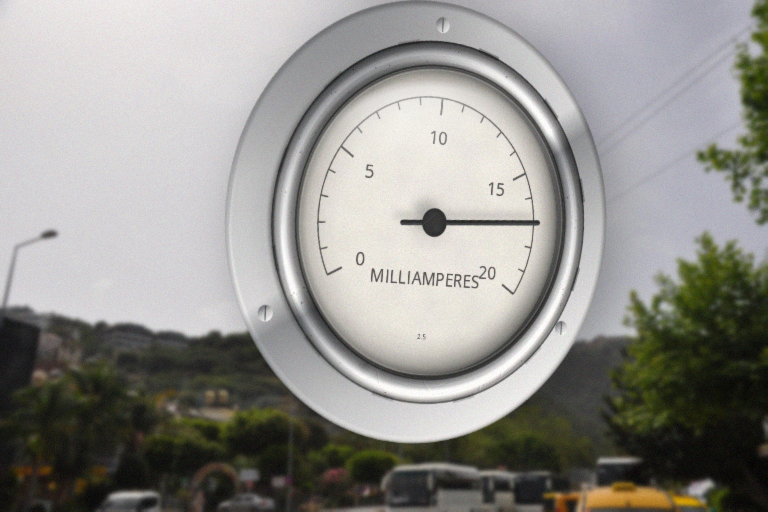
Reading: 17; mA
